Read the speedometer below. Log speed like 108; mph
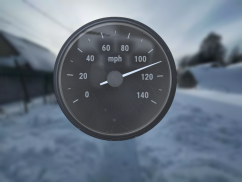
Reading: 110; mph
